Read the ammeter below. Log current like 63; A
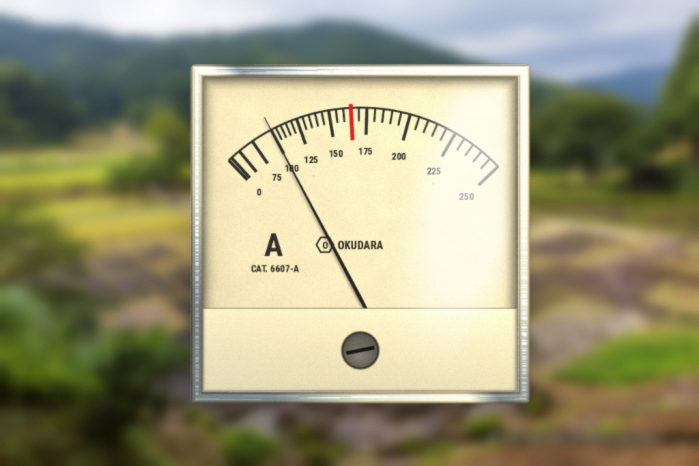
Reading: 100; A
